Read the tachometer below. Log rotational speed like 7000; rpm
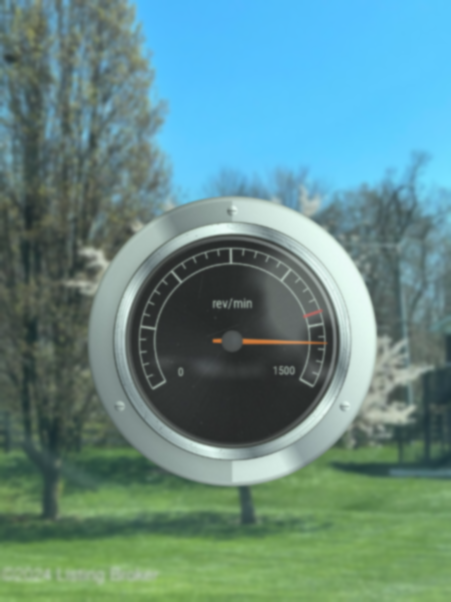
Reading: 1325; rpm
